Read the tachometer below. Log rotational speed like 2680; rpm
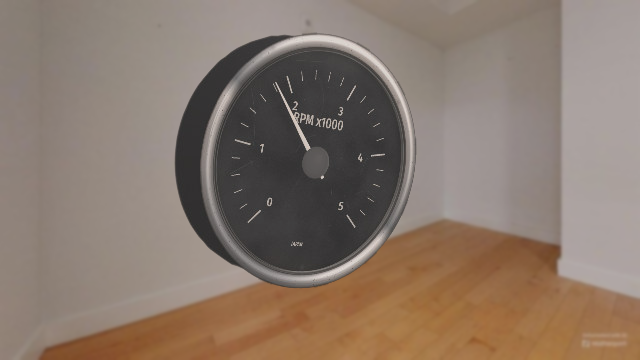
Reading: 1800; rpm
